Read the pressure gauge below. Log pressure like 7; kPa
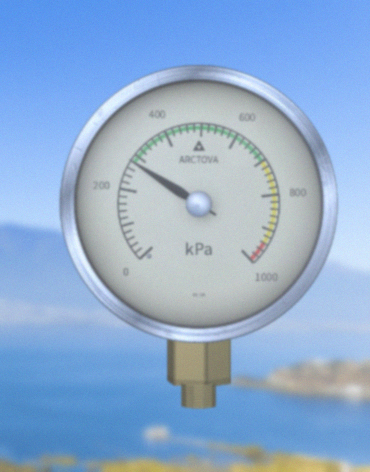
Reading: 280; kPa
